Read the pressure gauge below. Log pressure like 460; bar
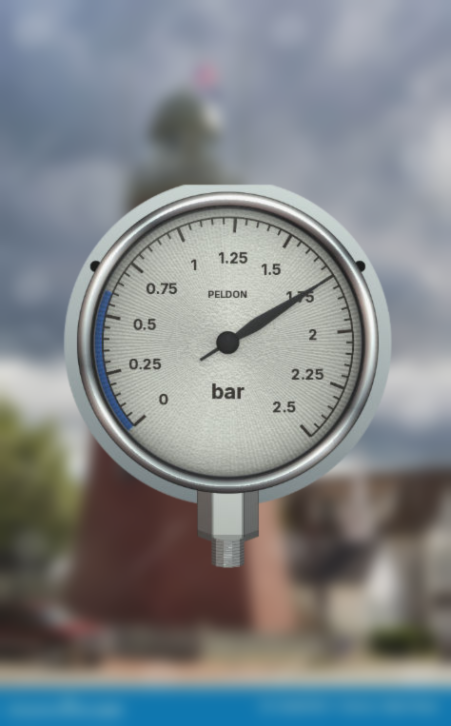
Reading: 1.75; bar
